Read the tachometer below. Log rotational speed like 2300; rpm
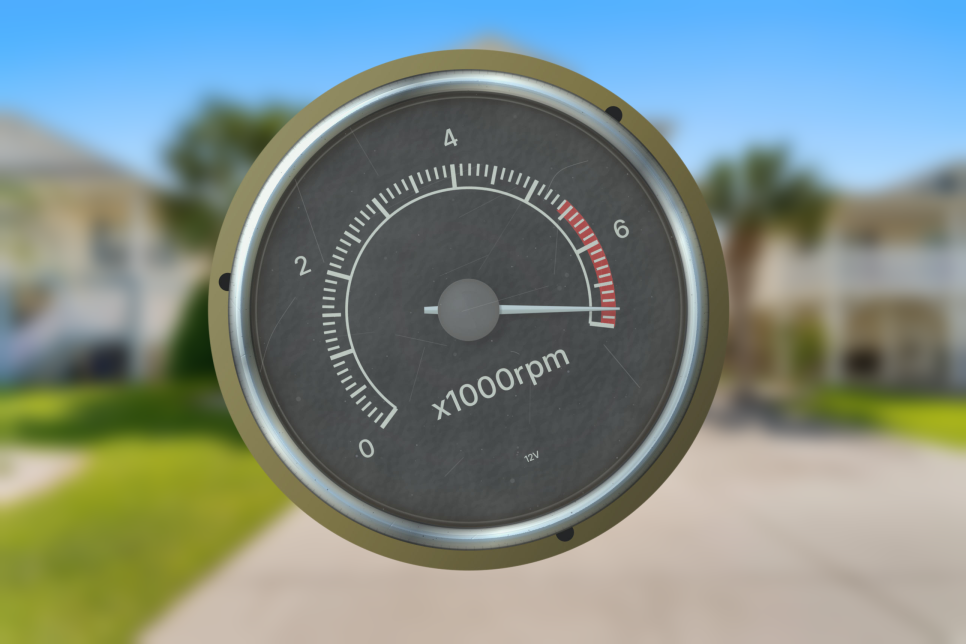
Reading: 6800; rpm
